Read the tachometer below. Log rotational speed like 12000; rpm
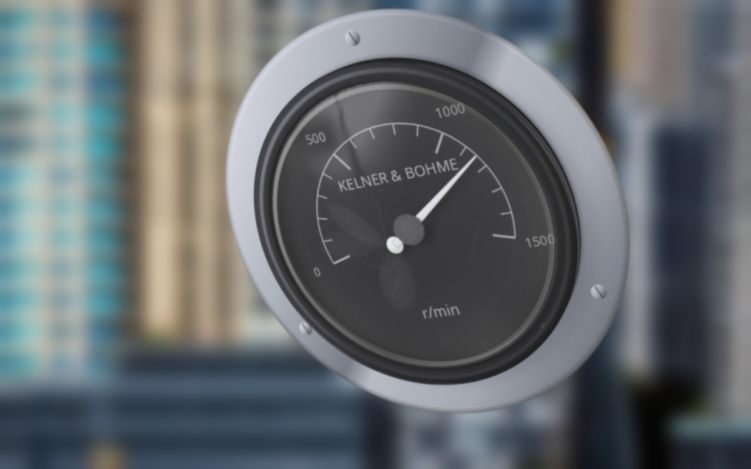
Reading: 1150; rpm
